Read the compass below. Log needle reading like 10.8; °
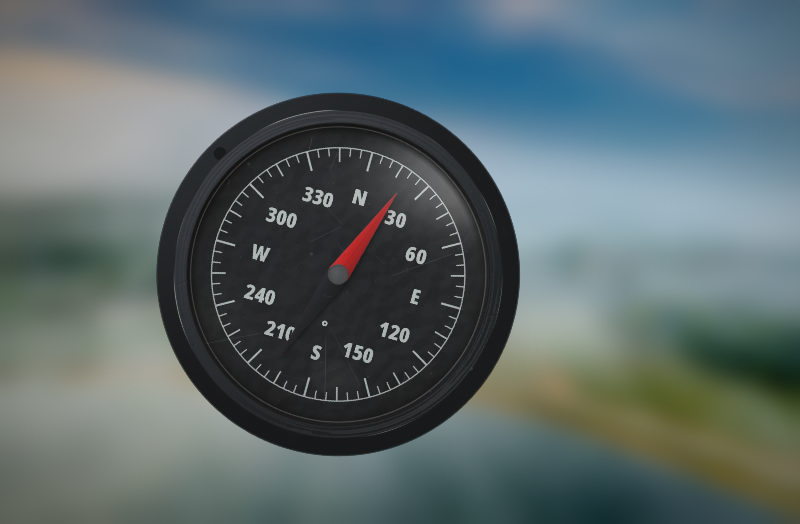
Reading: 20; °
